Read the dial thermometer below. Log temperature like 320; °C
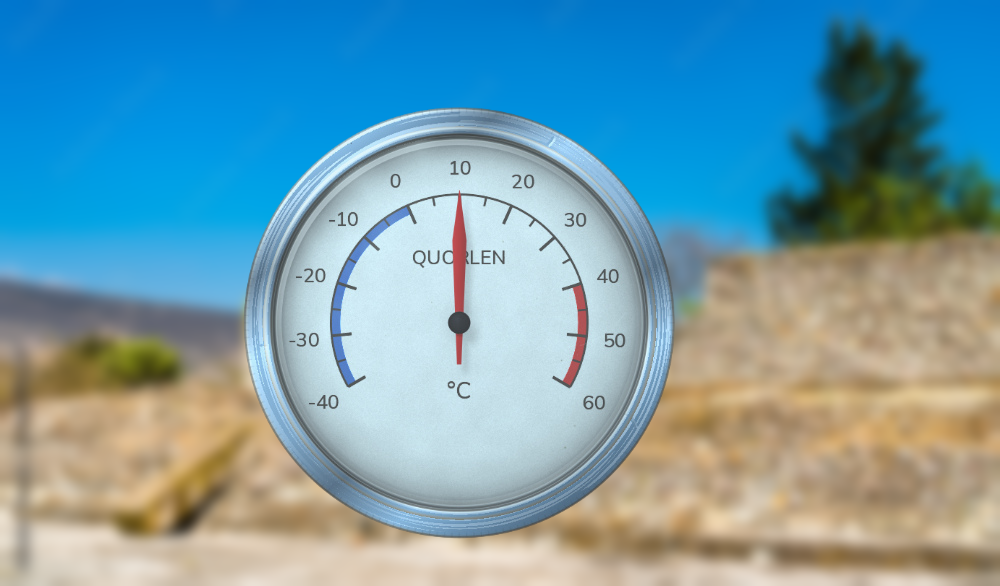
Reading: 10; °C
